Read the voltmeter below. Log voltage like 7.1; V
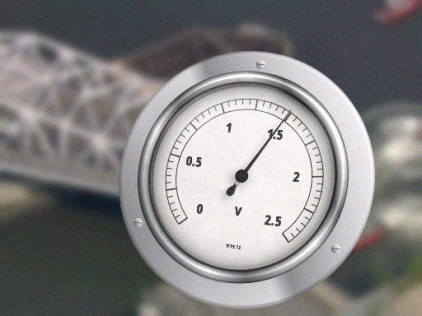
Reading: 1.5; V
